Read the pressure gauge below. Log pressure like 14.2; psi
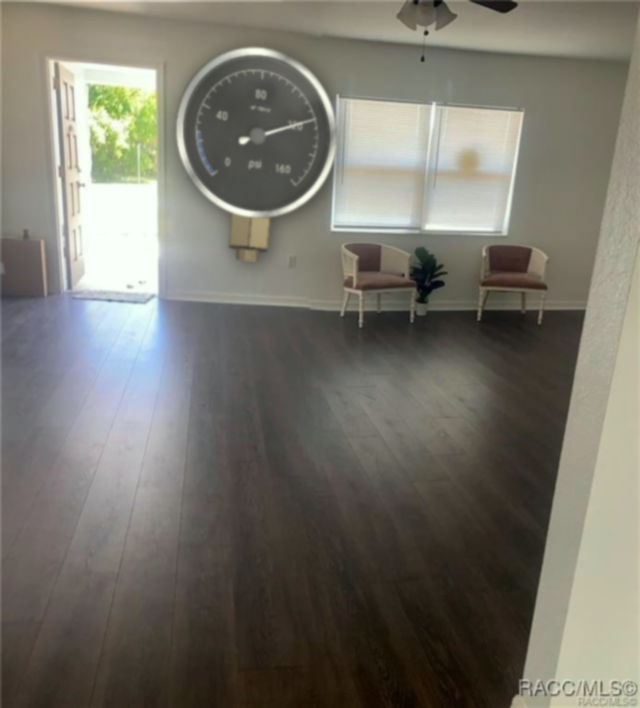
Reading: 120; psi
